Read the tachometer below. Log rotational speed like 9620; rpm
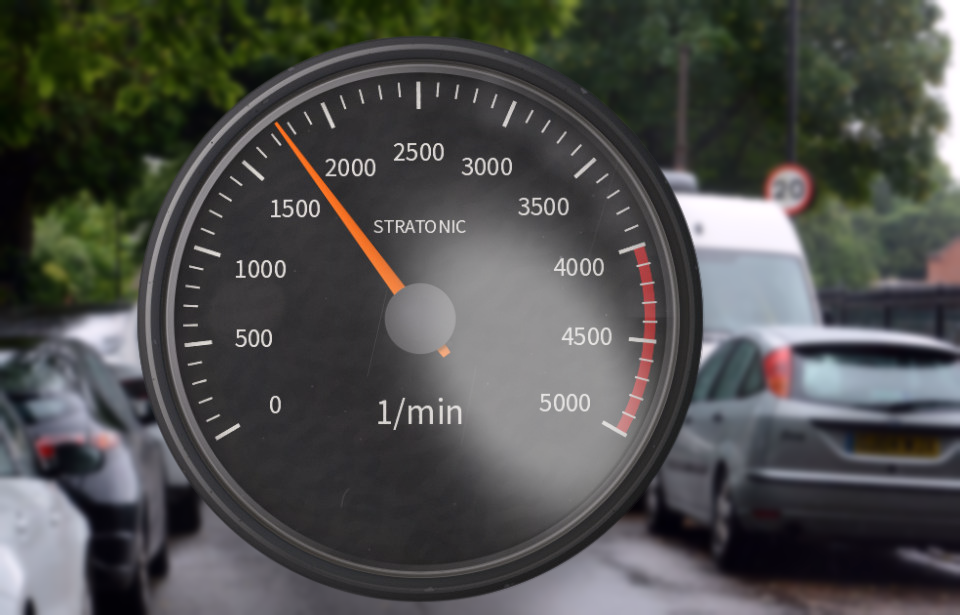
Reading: 1750; rpm
